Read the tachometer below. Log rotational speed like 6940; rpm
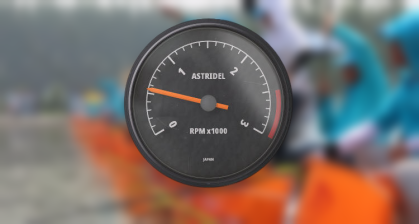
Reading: 550; rpm
